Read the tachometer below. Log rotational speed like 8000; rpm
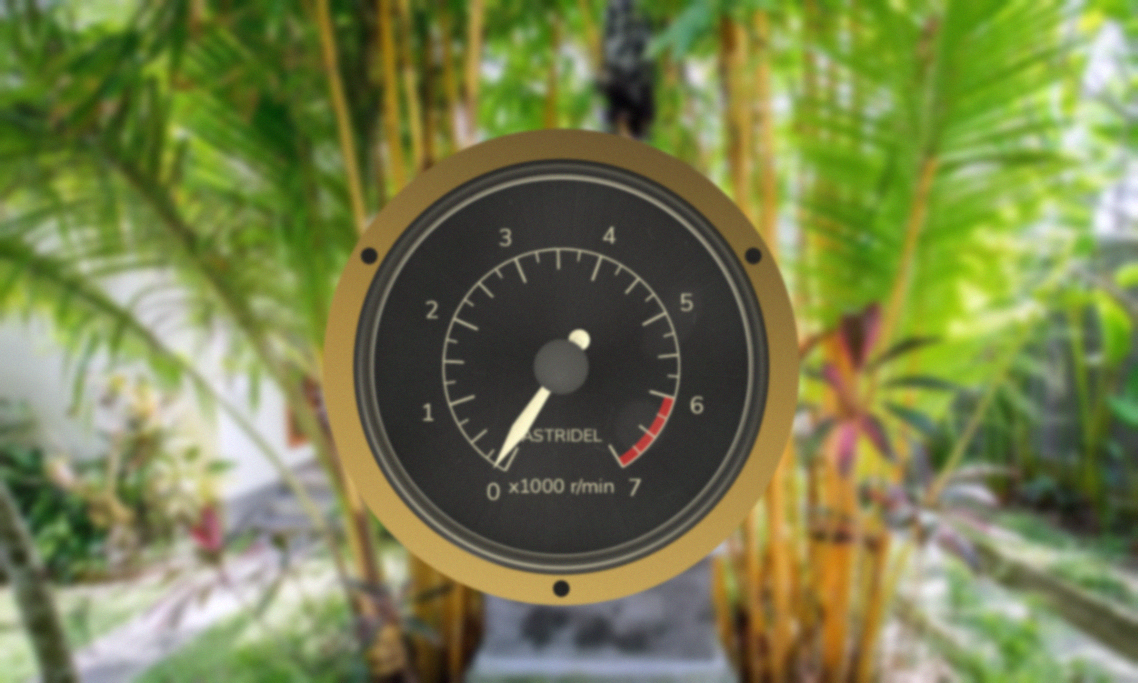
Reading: 125; rpm
